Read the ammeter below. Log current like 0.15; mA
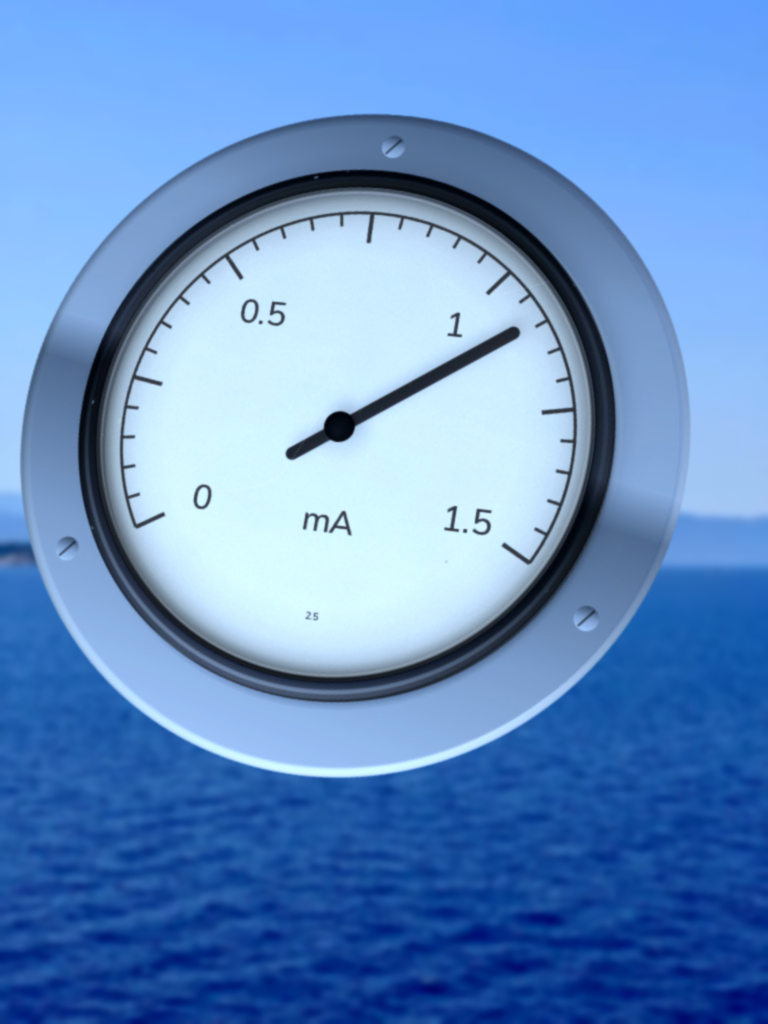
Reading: 1.1; mA
